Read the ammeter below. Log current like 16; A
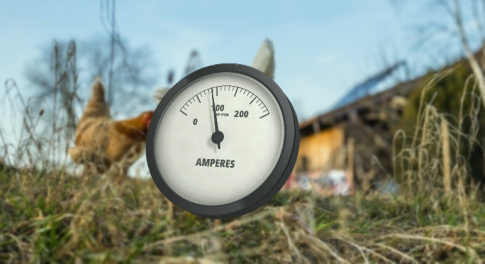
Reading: 90; A
